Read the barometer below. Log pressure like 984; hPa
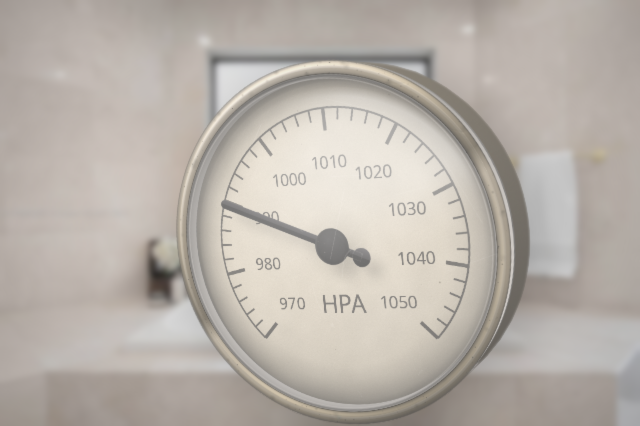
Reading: 990; hPa
